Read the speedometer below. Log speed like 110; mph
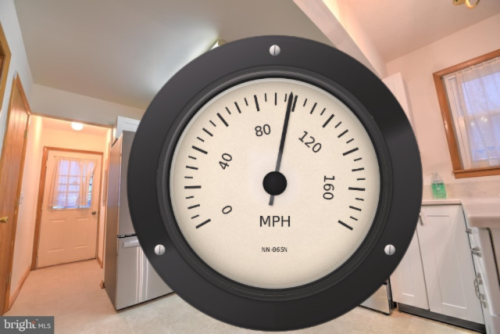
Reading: 97.5; mph
